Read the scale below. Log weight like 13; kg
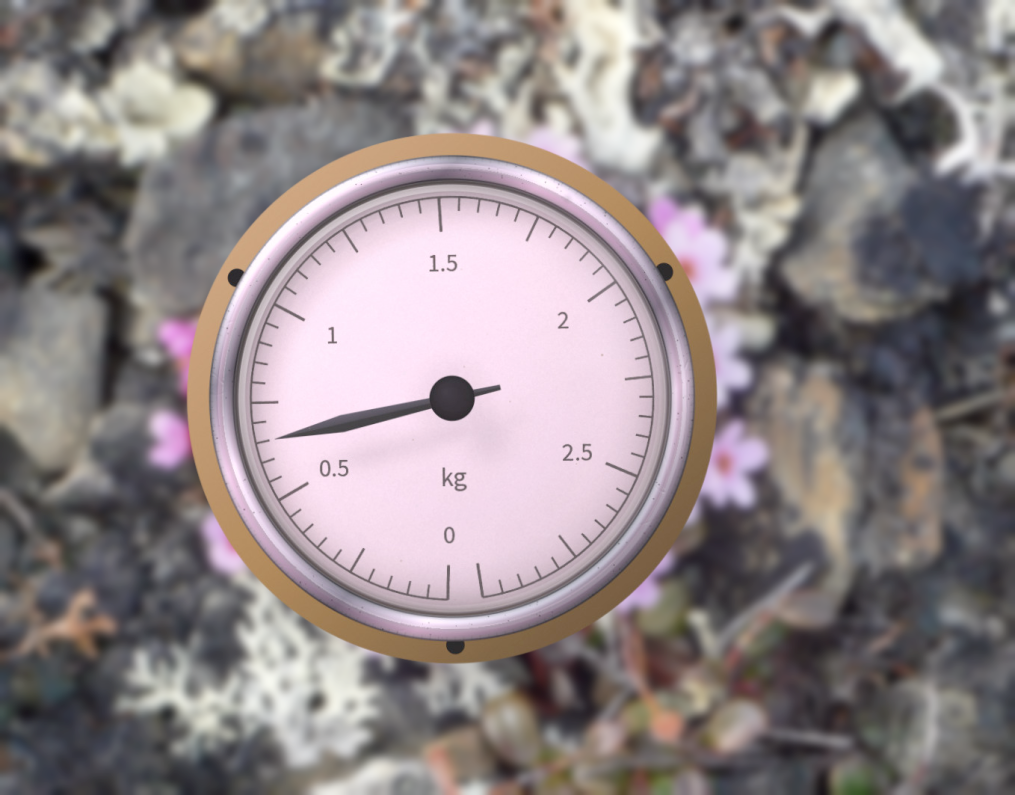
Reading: 0.65; kg
